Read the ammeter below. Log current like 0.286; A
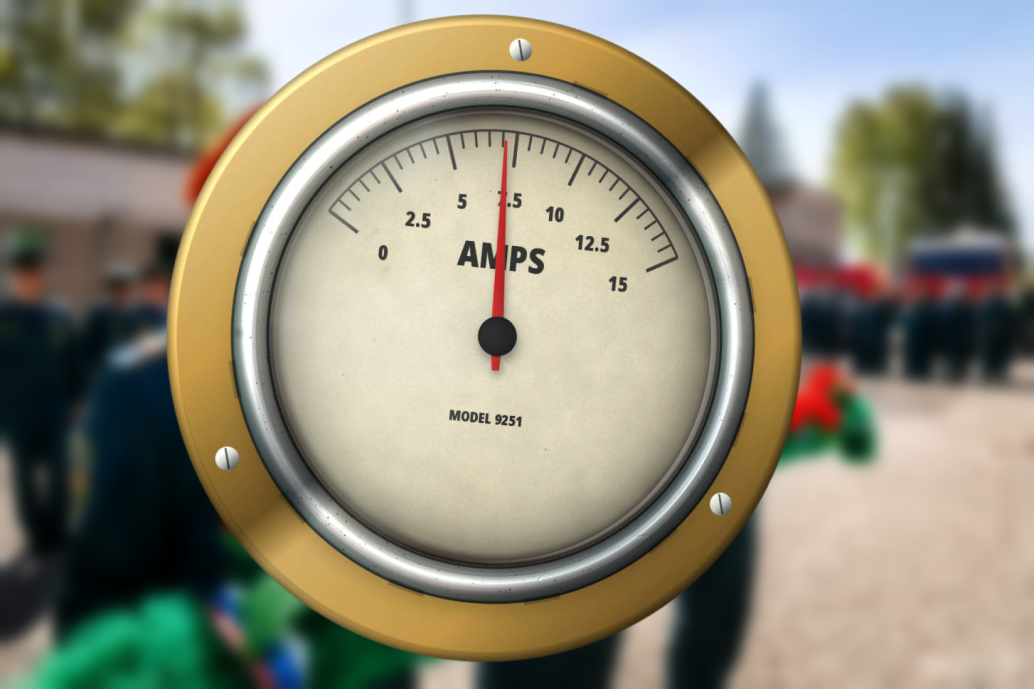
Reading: 7; A
